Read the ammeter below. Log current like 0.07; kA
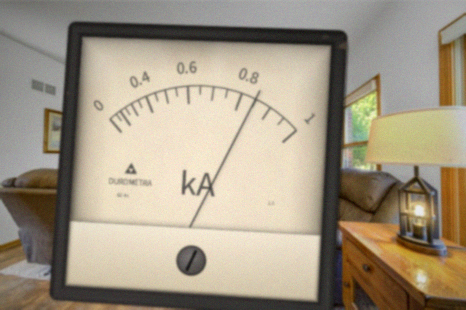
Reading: 0.85; kA
